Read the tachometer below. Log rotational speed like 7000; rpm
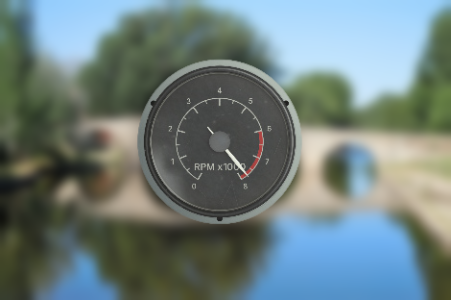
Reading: 7750; rpm
